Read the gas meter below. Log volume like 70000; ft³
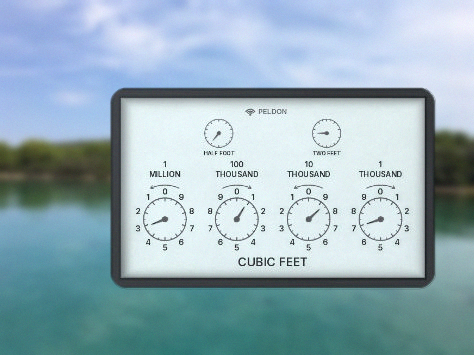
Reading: 308700; ft³
